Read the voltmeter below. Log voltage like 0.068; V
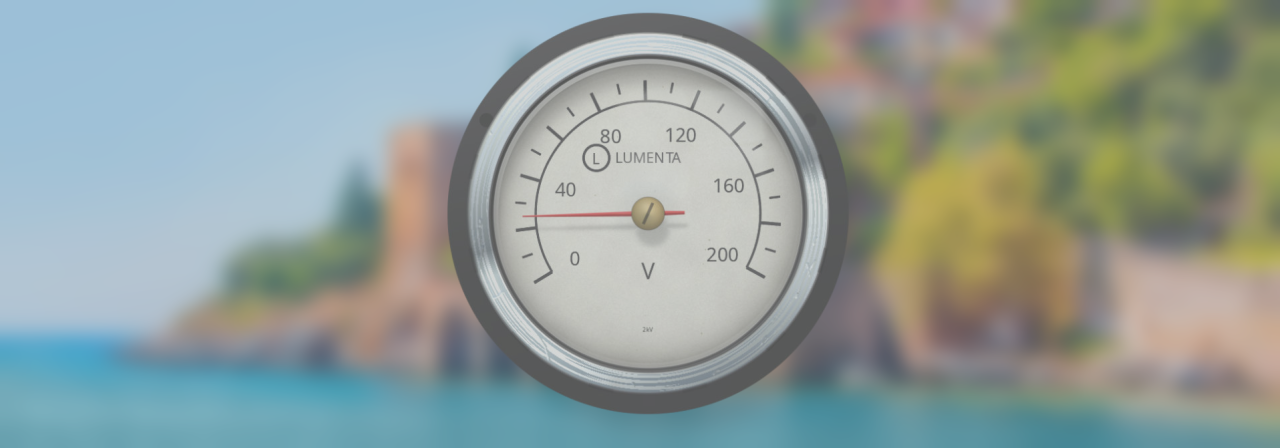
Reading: 25; V
